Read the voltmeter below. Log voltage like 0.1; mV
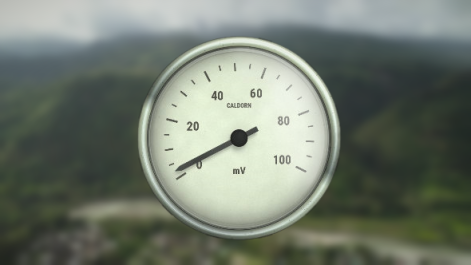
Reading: 2.5; mV
